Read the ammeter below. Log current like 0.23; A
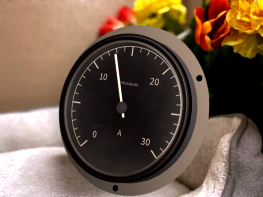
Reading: 13; A
